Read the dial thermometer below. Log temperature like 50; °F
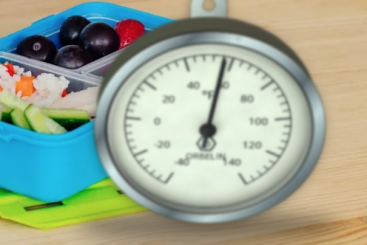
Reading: 56; °F
